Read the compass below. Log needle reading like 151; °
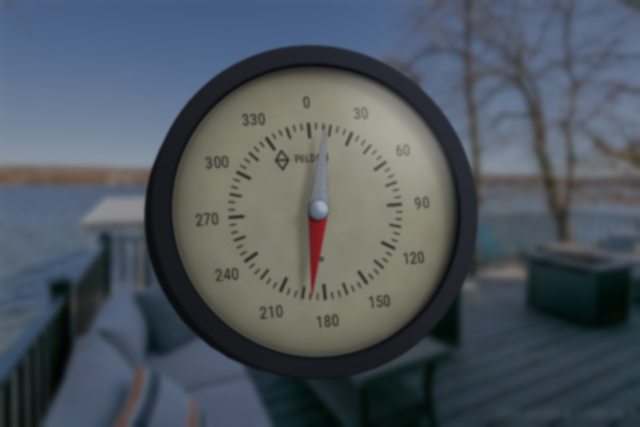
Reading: 190; °
